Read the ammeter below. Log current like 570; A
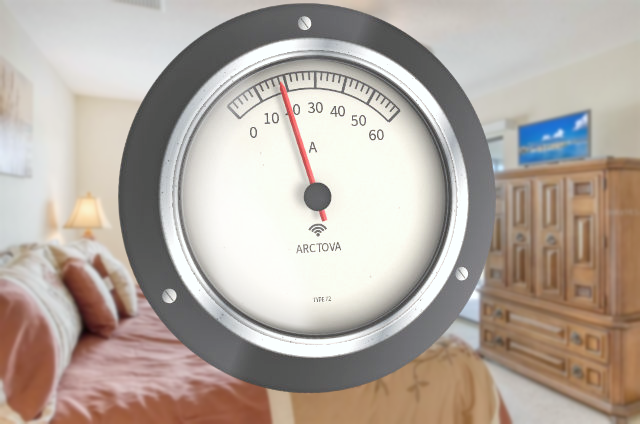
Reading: 18; A
